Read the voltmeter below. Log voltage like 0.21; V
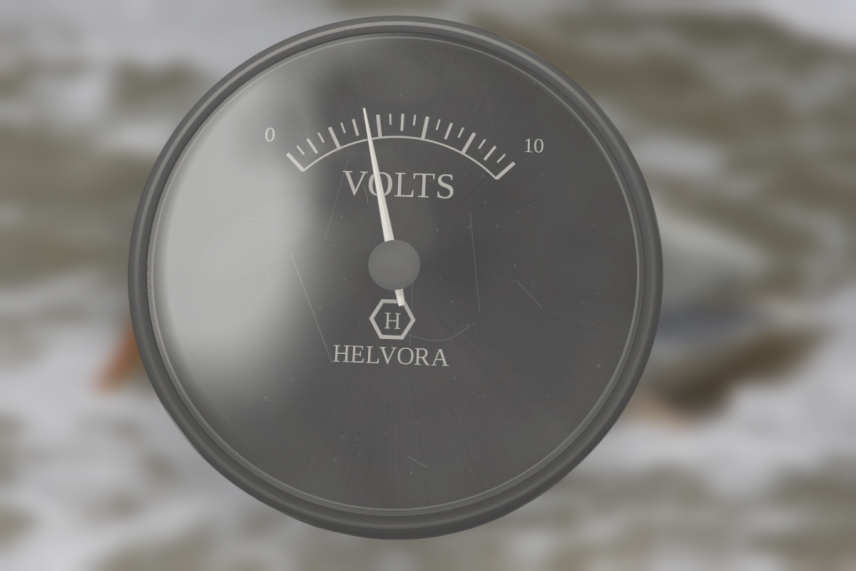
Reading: 3.5; V
